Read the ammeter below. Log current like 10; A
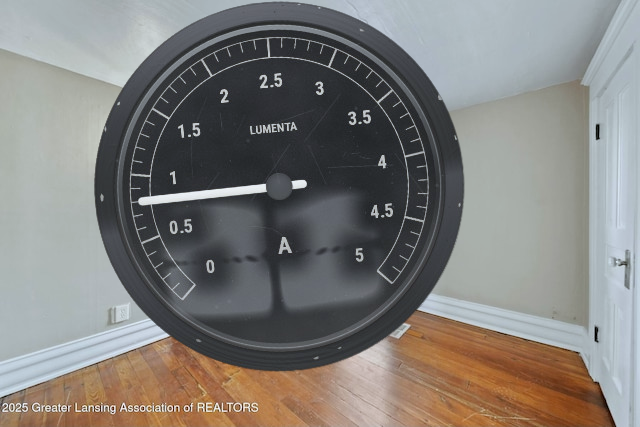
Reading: 0.8; A
